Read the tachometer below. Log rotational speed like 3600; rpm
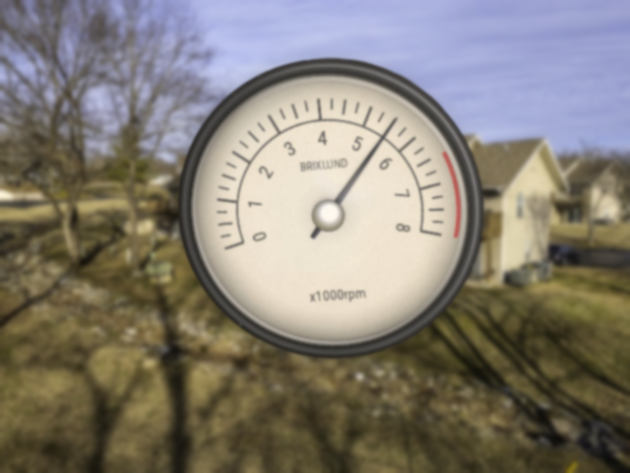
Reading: 5500; rpm
